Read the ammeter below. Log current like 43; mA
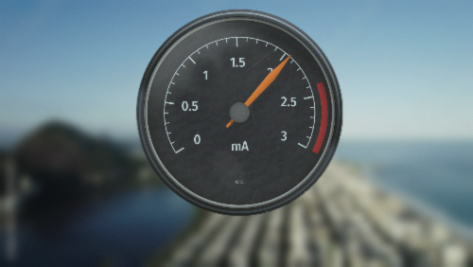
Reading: 2.05; mA
